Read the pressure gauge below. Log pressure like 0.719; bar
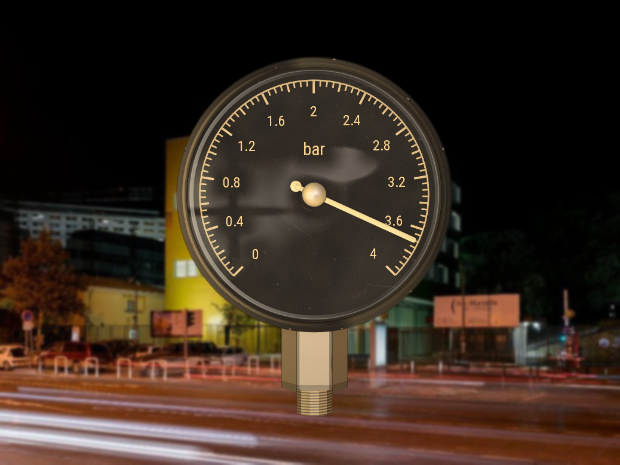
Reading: 3.7; bar
